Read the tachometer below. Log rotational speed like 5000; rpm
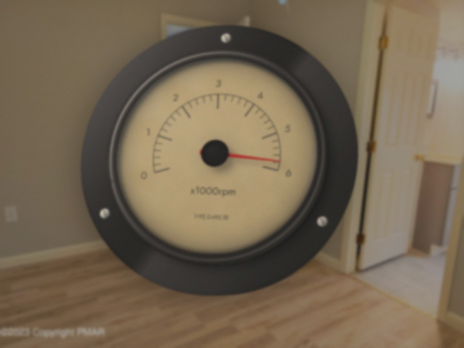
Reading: 5800; rpm
